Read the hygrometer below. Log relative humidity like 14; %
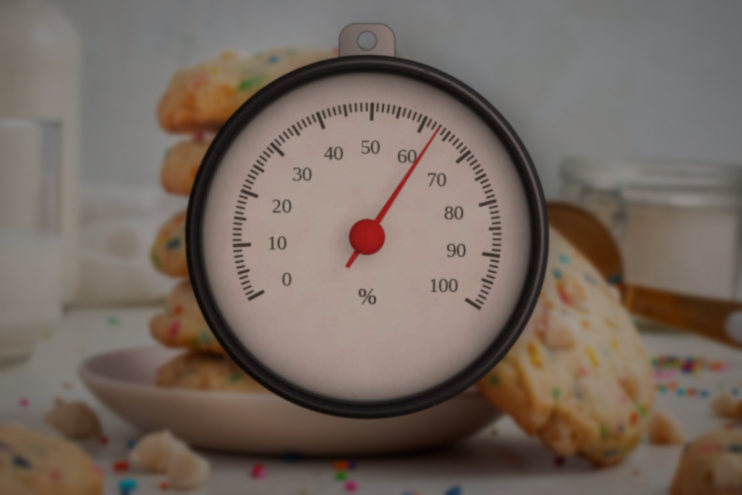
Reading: 63; %
